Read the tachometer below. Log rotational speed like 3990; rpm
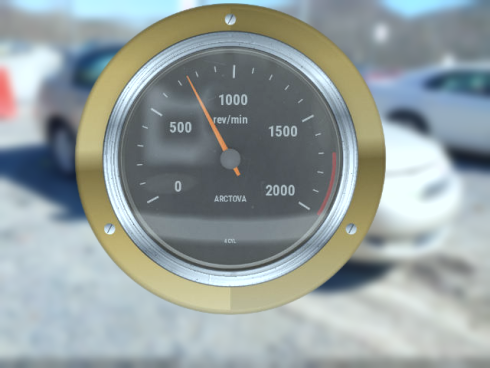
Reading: 750; rpm
